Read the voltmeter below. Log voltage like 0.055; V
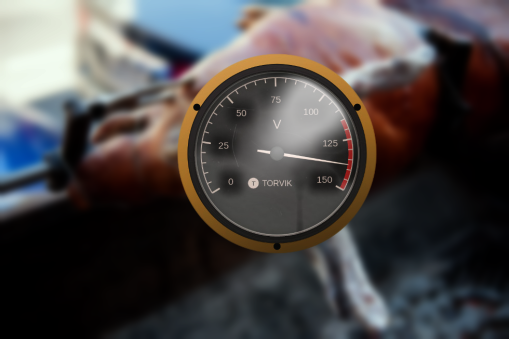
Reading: 137.5; V
